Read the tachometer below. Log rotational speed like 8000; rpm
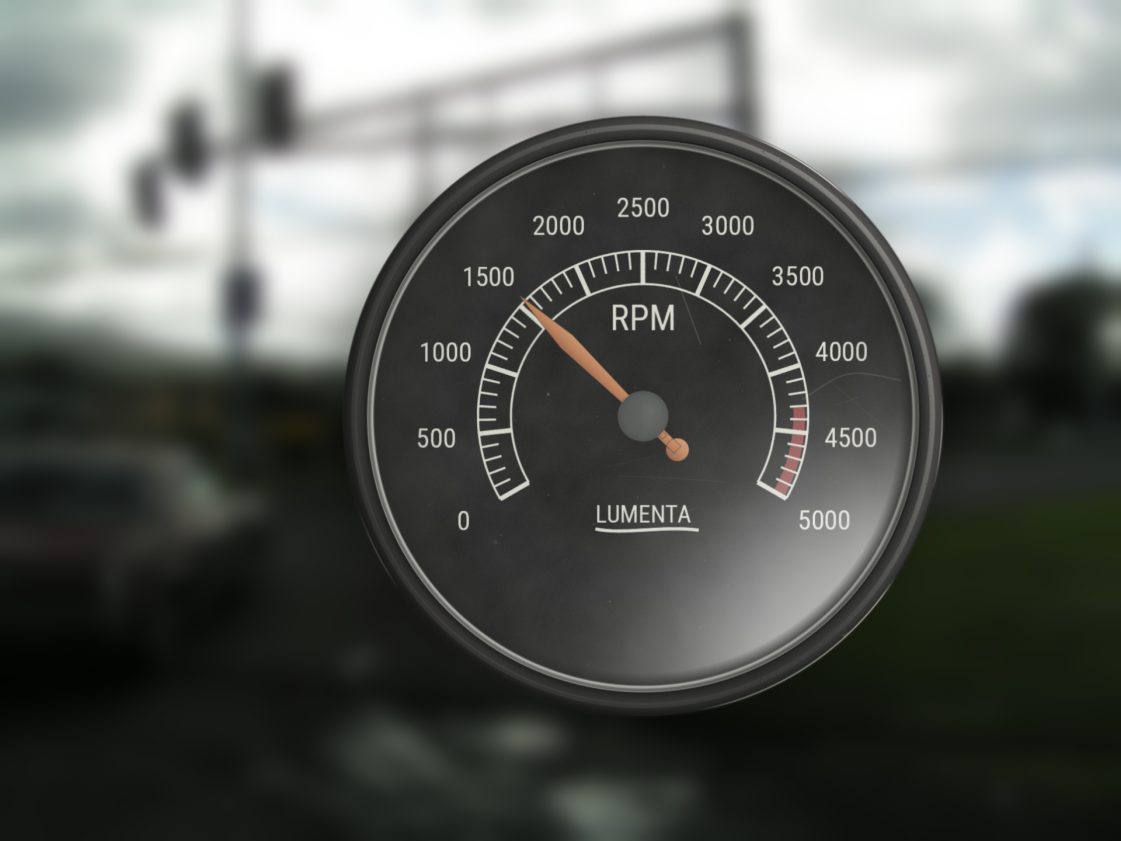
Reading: 1550; rpm
